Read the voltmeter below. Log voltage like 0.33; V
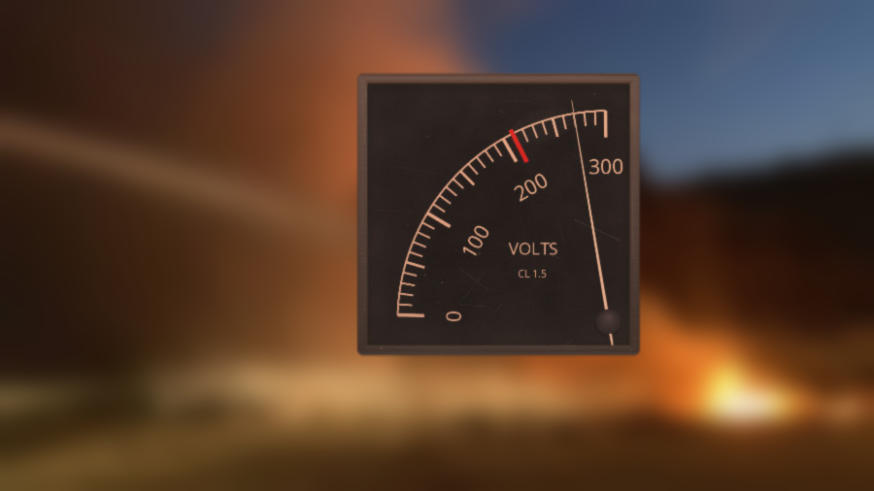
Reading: 270; V
